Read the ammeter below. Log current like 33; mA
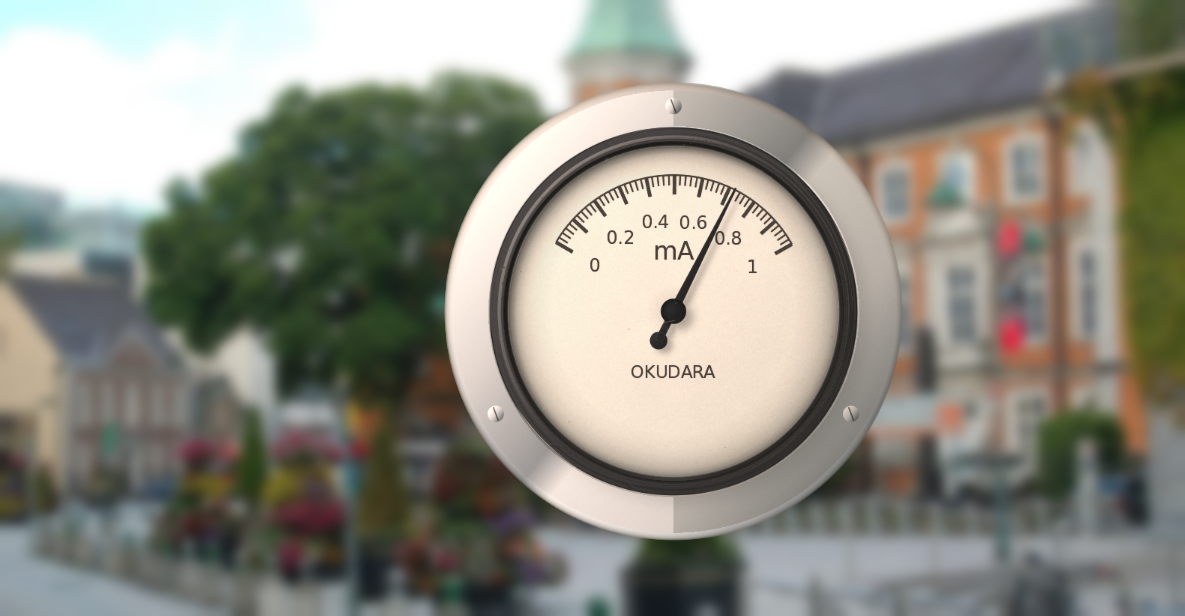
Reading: 0.72; mA
